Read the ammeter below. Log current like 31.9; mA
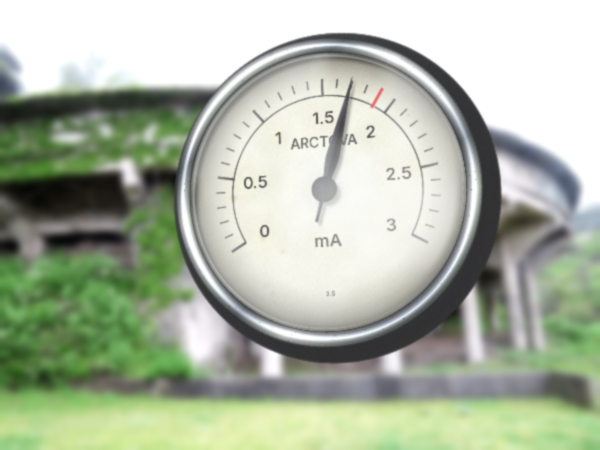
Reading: 1.7; mA
